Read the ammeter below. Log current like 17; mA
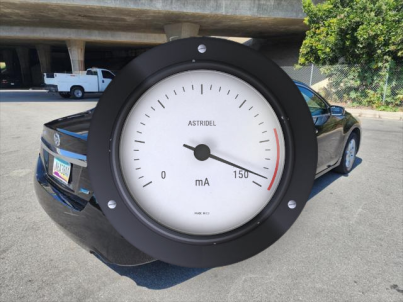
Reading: 145; mA
